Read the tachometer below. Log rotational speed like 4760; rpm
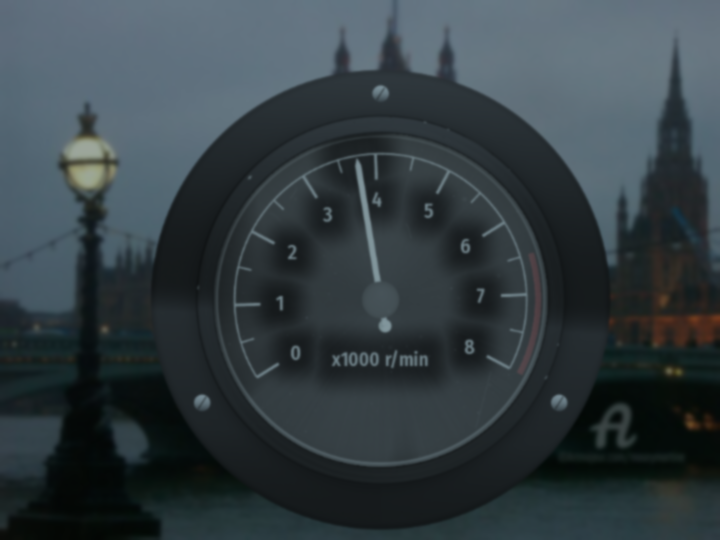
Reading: 3750; rpm
